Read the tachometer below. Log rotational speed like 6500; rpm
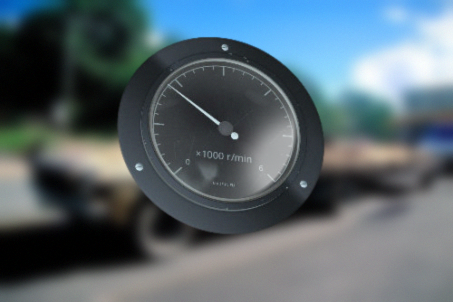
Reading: 1800; rpm
